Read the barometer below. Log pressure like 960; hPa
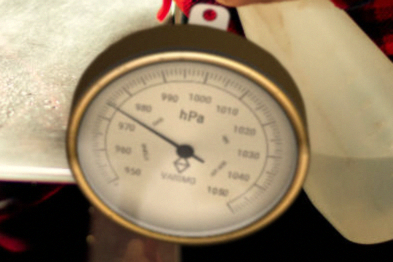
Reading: 975; hPa
